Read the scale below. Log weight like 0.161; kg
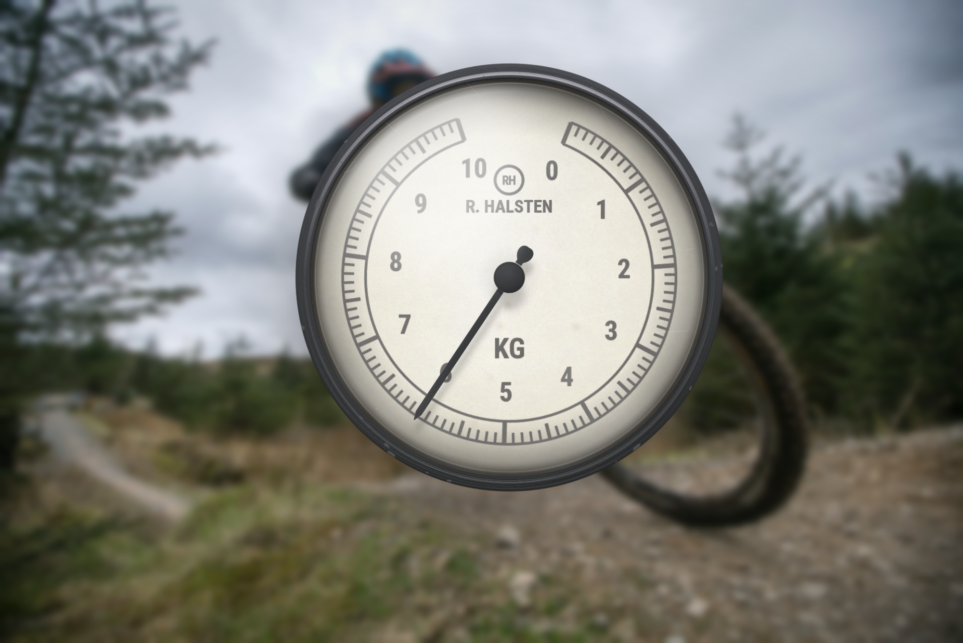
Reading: 6; kg
